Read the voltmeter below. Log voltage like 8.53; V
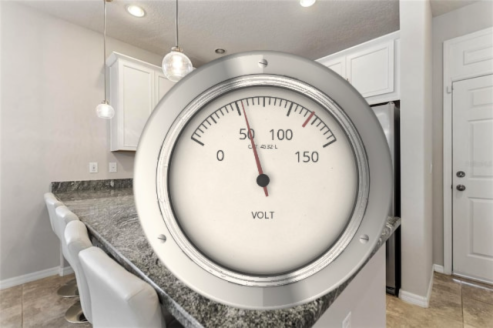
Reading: 55; V
